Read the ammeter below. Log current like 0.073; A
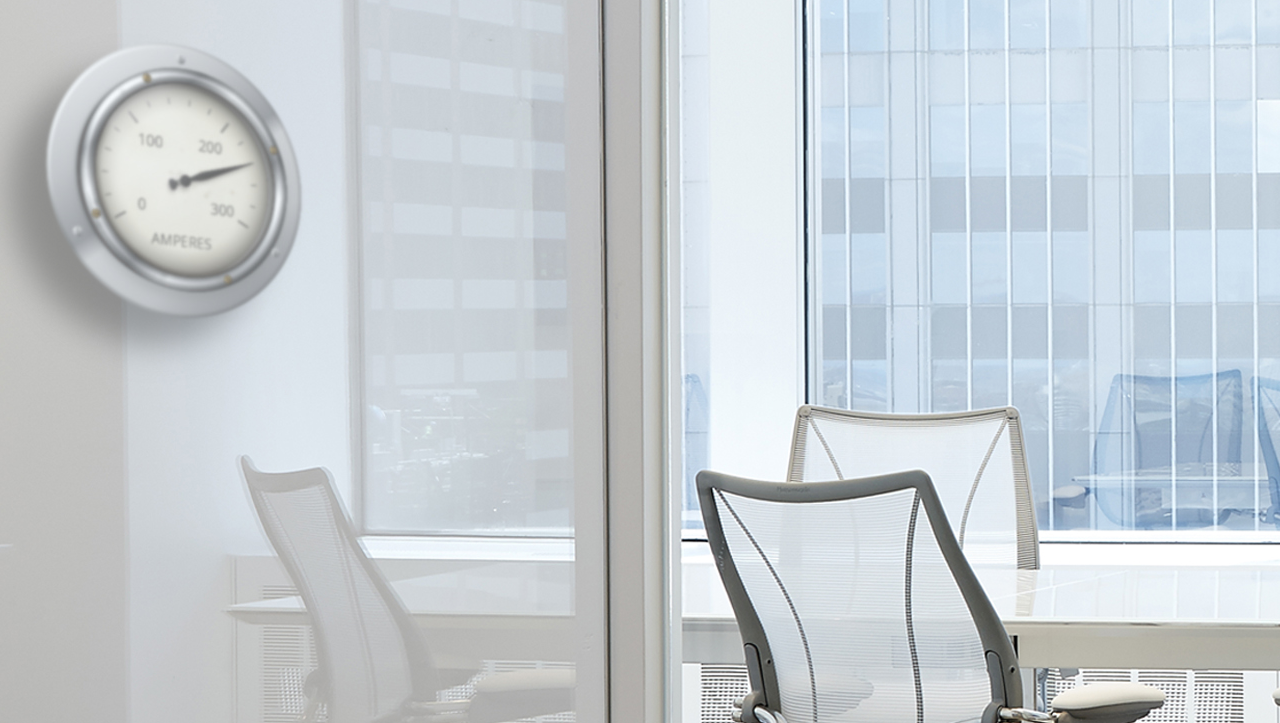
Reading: 240; A
